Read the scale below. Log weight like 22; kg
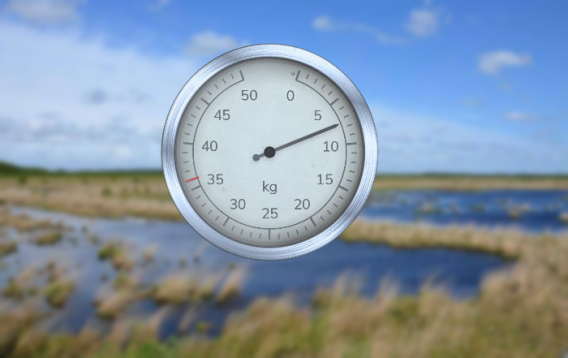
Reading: 7.5; kg
